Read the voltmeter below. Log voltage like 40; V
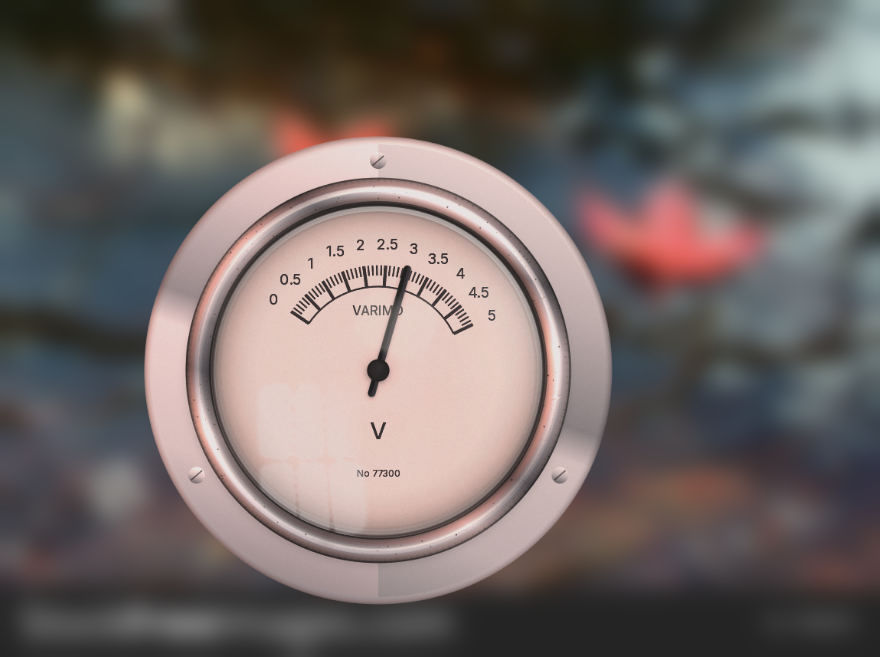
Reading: 3; V
